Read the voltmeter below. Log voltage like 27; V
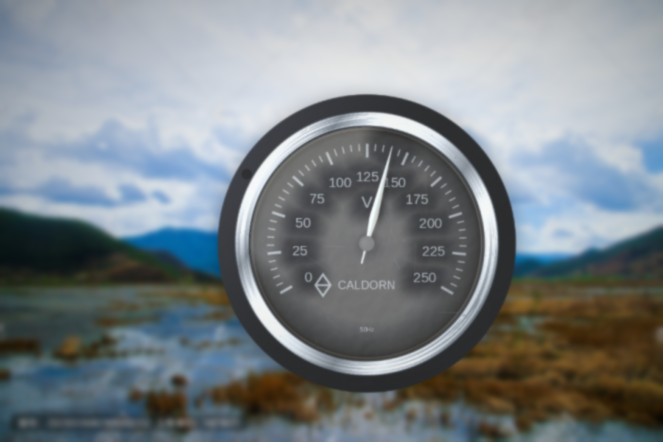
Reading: 140; V
